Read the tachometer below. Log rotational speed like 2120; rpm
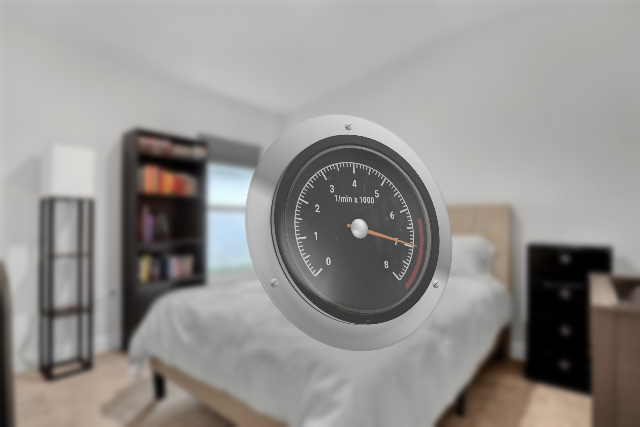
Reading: 7000; rpm
